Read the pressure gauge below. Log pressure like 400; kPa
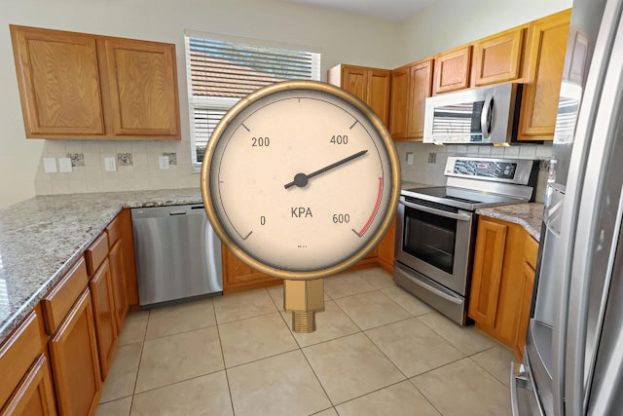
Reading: 450; kPa
